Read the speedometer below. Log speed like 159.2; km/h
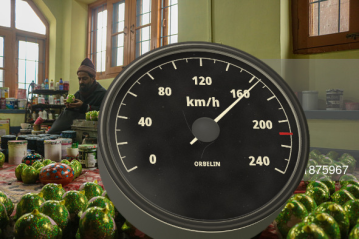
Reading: 165; km/h
